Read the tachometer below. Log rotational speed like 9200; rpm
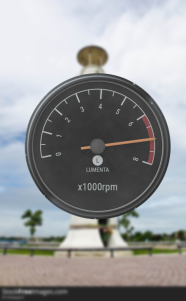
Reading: 7000; rpm
